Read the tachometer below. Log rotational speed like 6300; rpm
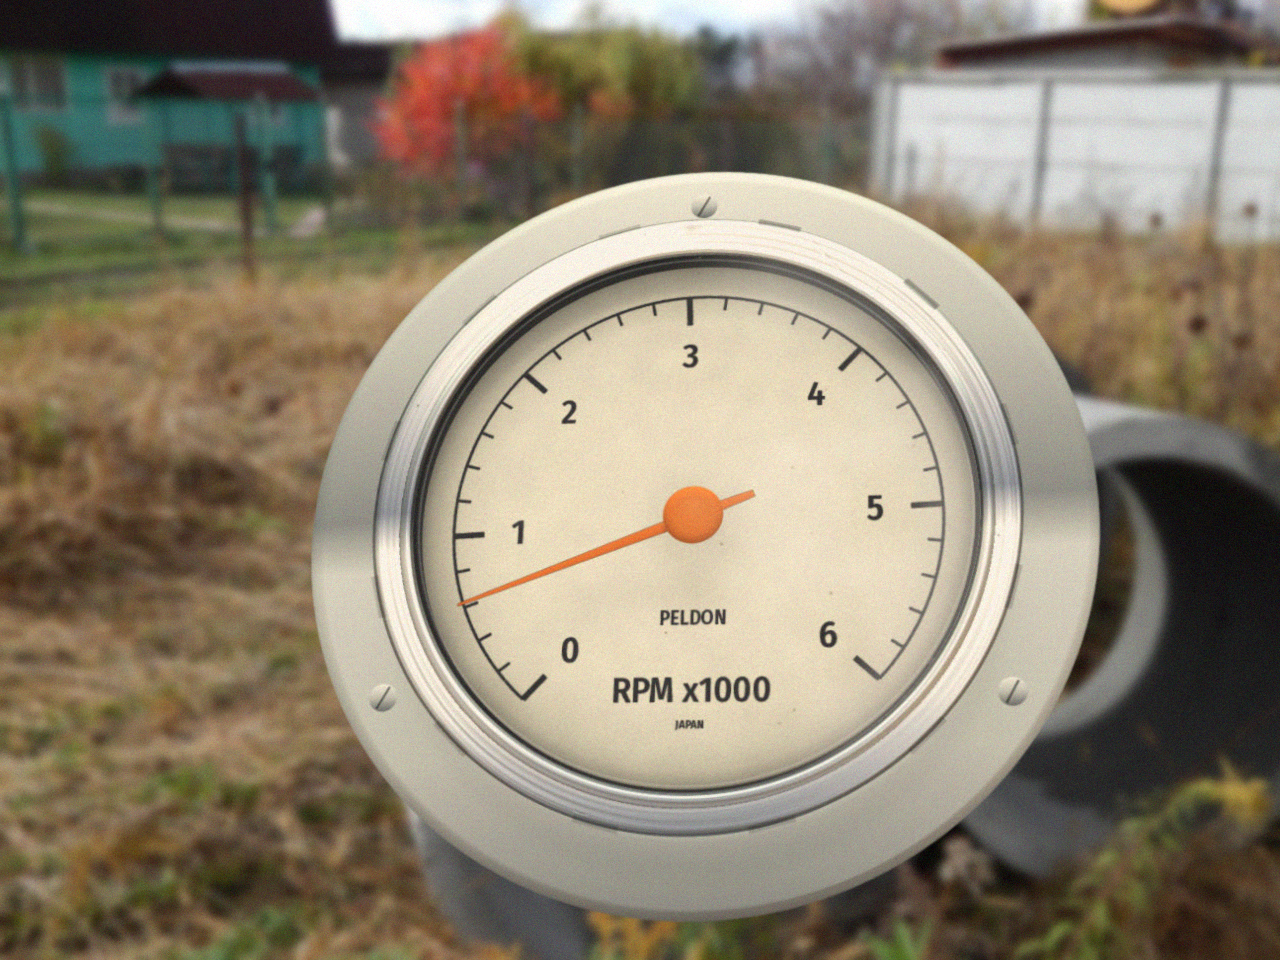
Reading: 600; rpm
